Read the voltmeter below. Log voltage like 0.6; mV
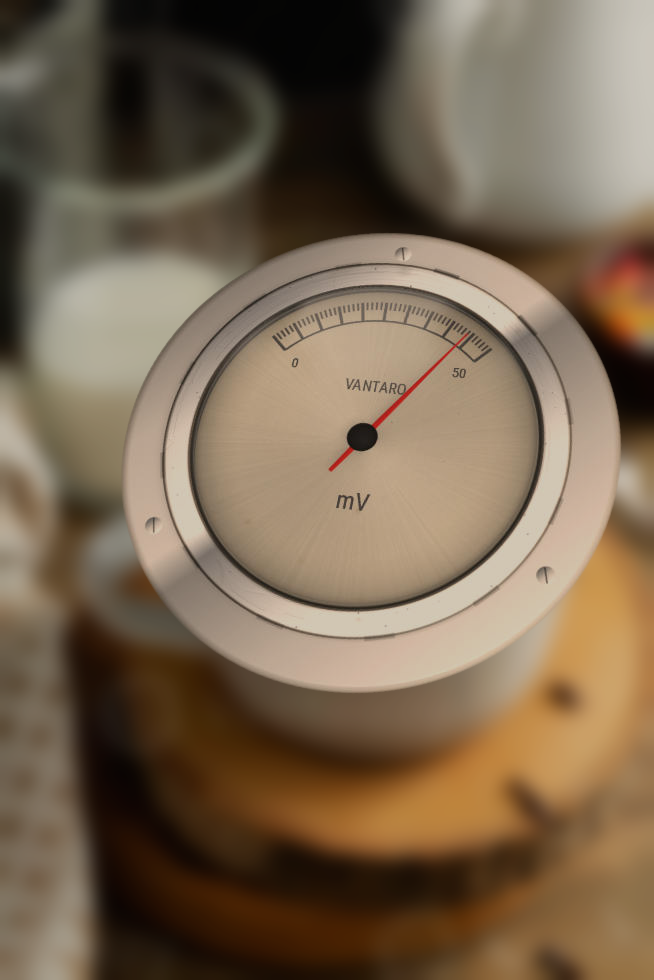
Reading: 45; mV
